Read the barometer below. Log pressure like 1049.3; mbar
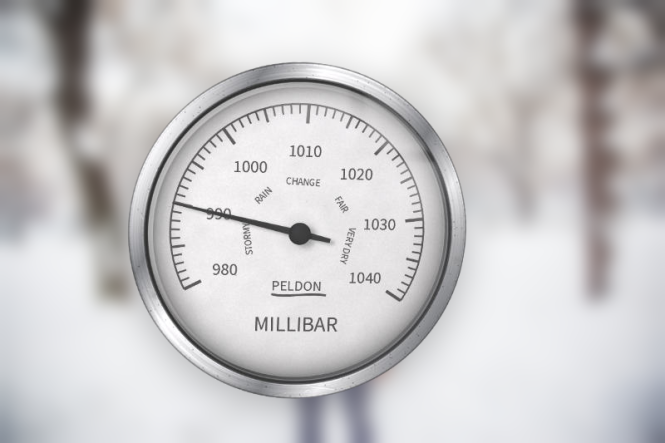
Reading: 990; mbar
